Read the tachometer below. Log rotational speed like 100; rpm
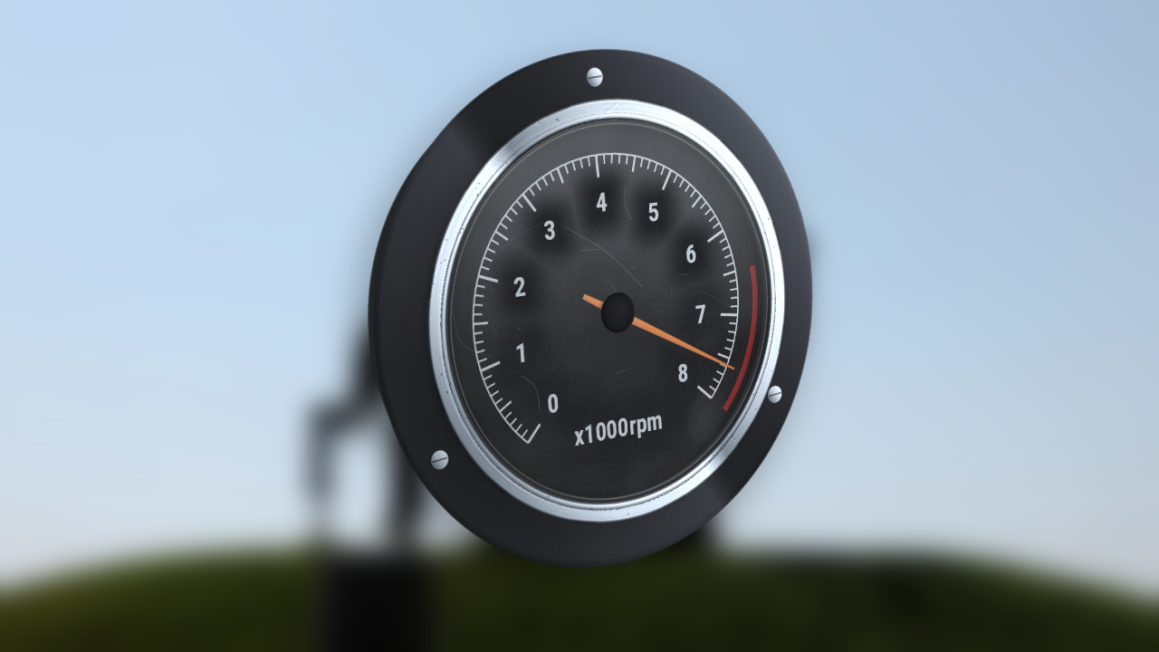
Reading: 7600; rpm
